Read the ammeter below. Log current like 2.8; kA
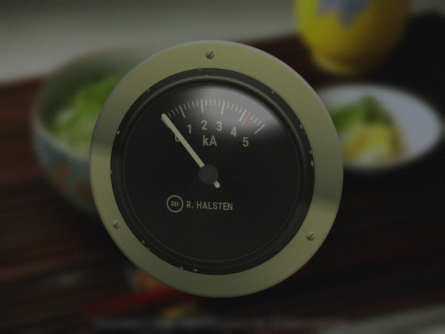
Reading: 0.2; kA
